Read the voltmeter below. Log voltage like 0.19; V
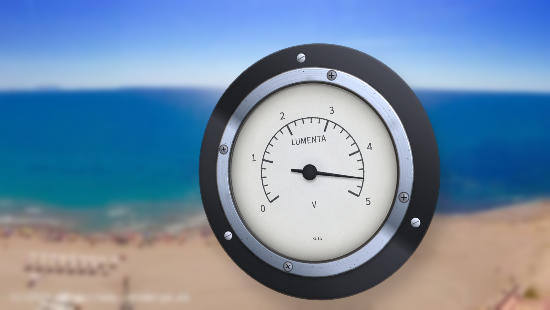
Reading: 4.6; V
